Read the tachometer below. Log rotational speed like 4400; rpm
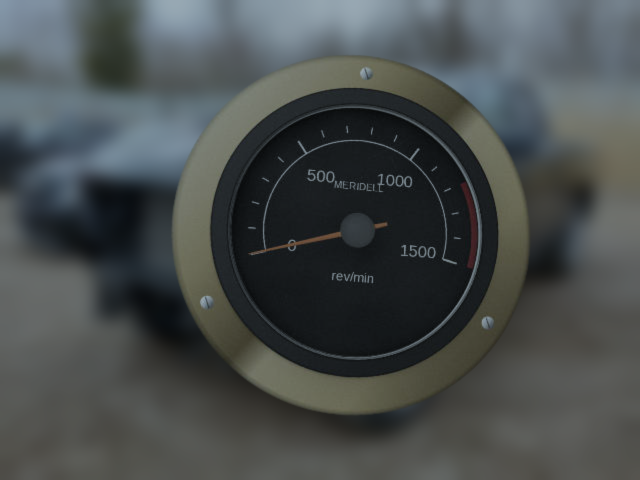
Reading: 0; rpm
